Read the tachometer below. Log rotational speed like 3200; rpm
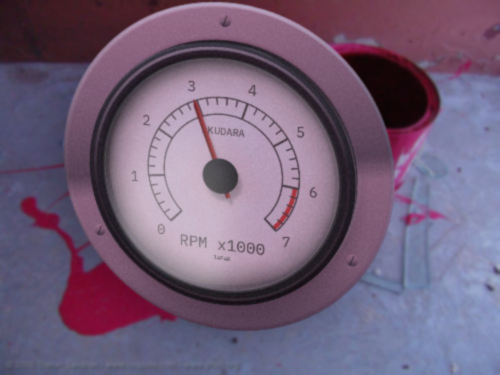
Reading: 3000; rpm
